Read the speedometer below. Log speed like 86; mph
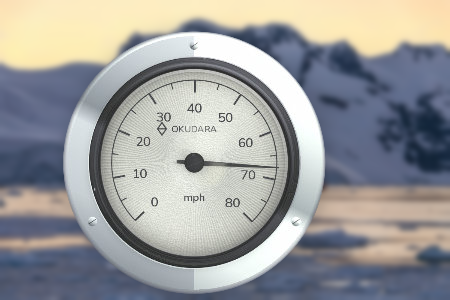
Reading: 67.5; mph
